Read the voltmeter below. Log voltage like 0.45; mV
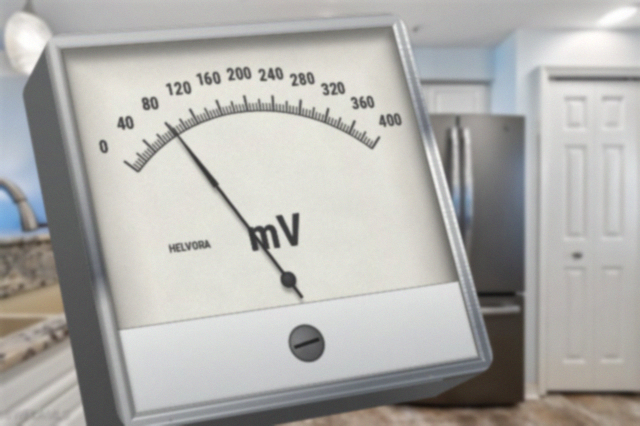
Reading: 80; mV
